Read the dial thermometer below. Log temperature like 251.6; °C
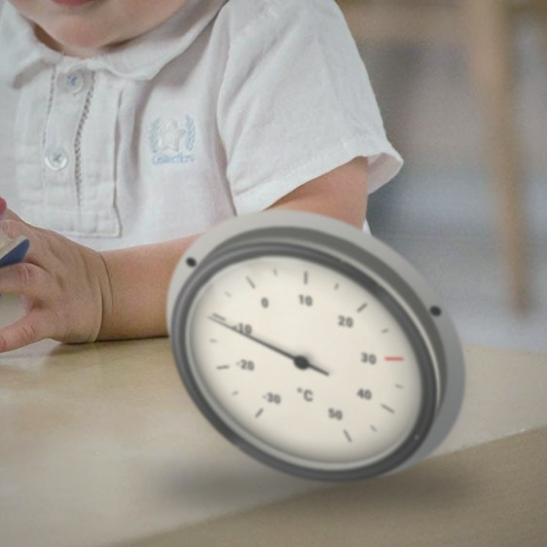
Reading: -10; °C
